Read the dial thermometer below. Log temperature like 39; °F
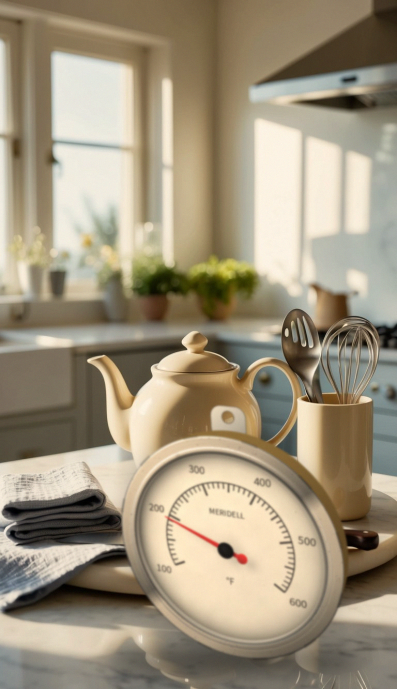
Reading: 200; °F
